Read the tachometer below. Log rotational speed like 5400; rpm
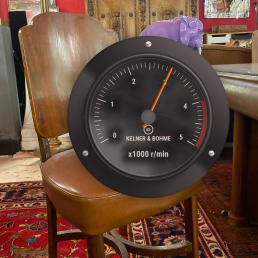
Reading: 3000; rpm
